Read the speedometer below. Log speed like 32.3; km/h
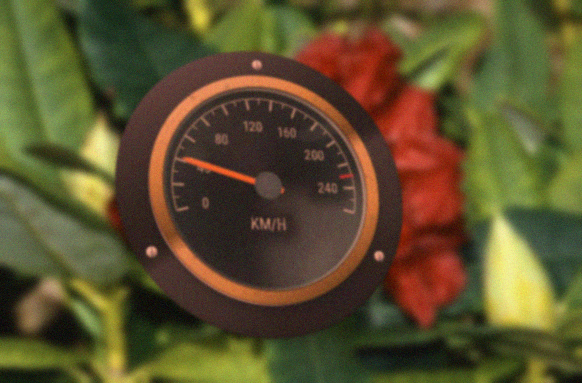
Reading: 40; km/h
